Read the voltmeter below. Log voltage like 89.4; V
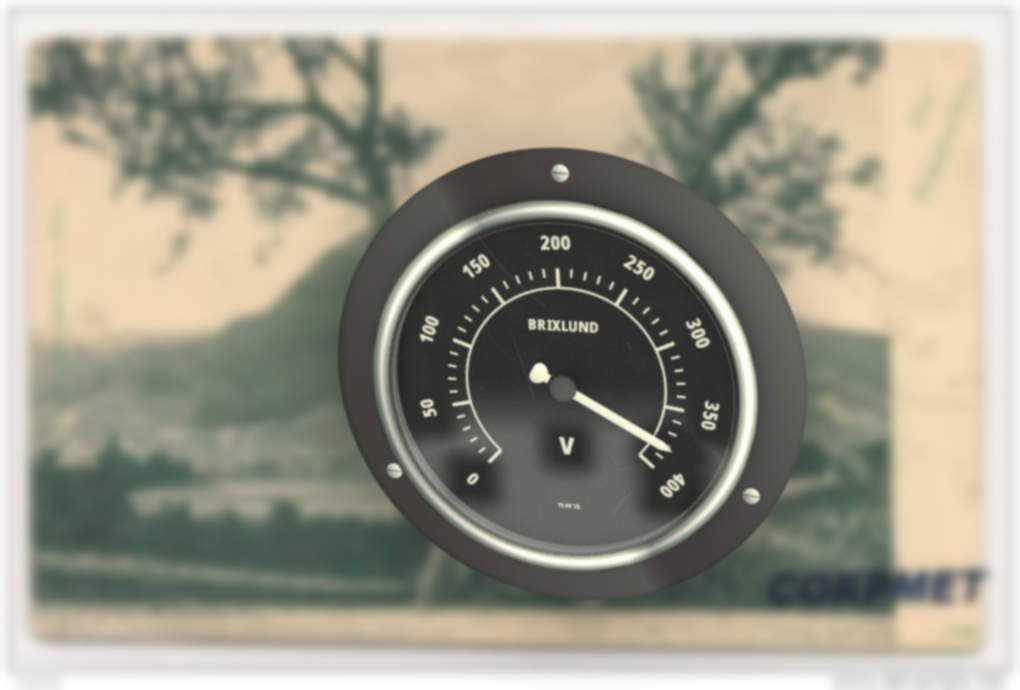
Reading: 380; V
